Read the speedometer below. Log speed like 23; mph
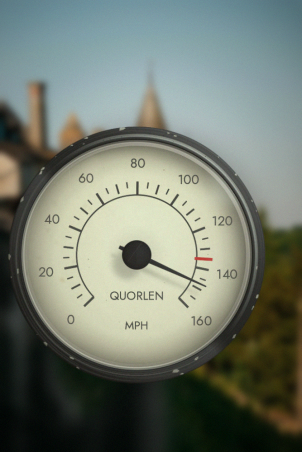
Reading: 147.5; mph
